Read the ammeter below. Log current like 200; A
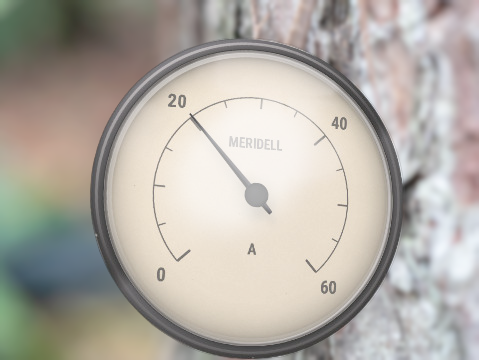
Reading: 20; A
